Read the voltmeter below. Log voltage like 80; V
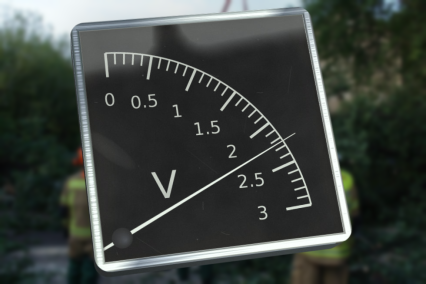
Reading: 2.25; V
